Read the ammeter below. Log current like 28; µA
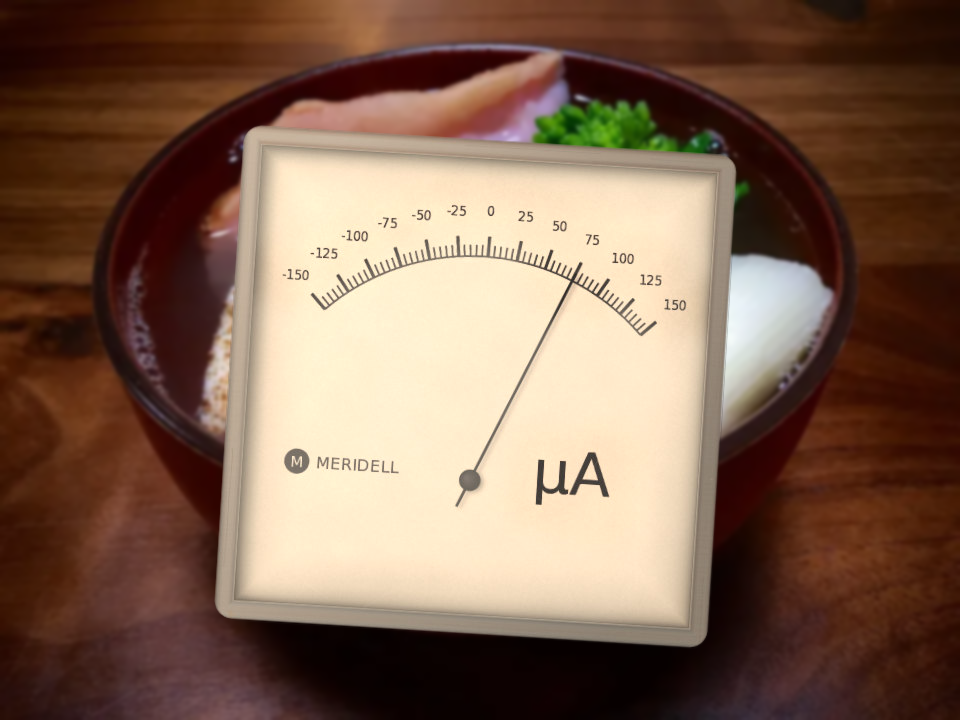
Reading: 75; µA
